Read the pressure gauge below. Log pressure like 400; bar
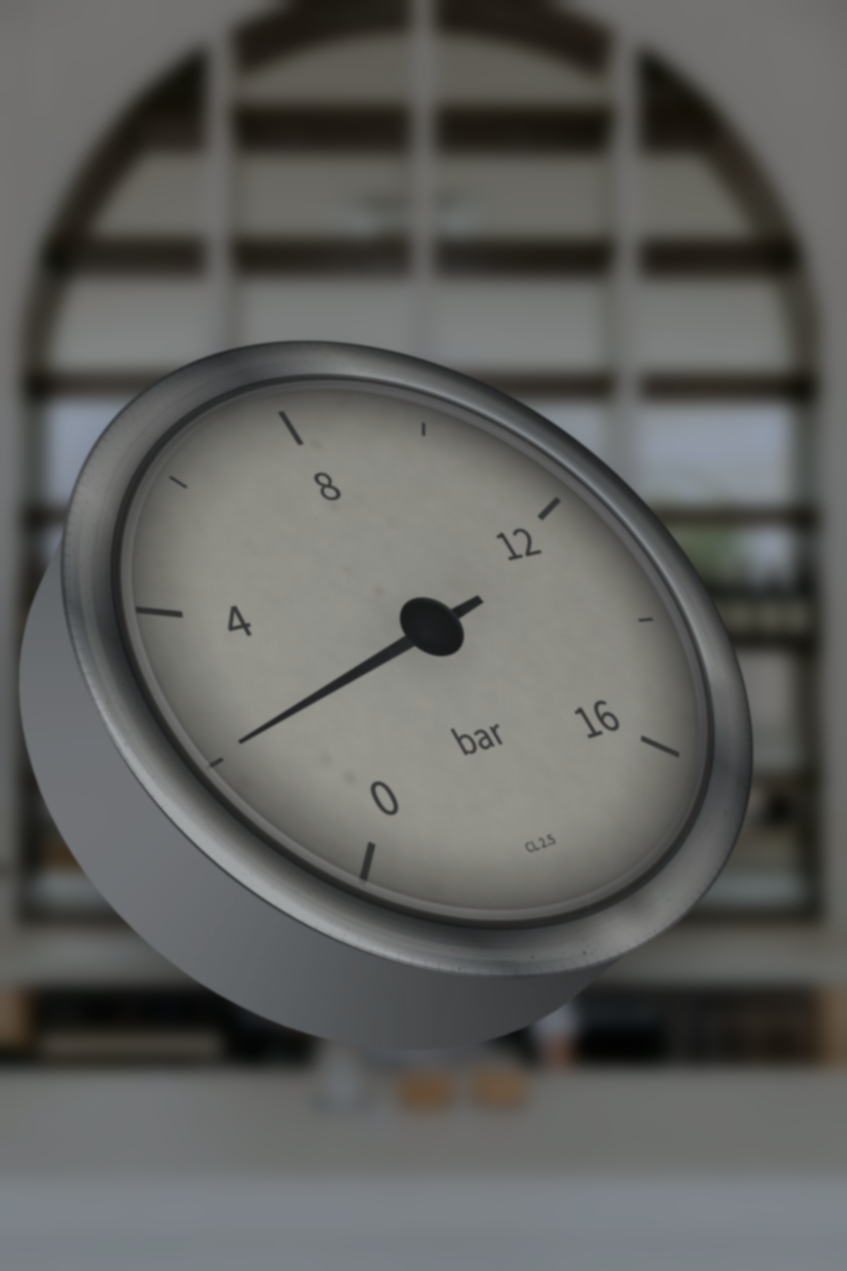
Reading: 2; bar
